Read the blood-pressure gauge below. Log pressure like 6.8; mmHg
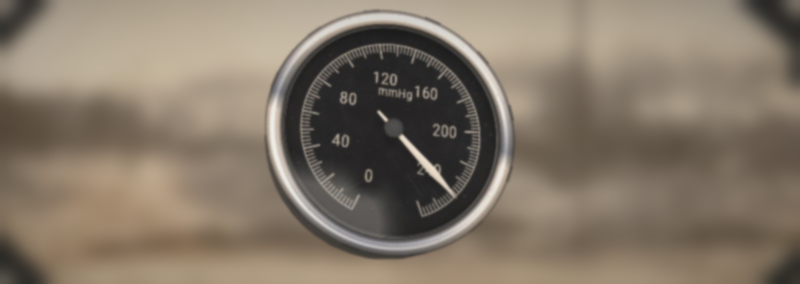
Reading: 240; mmHg
